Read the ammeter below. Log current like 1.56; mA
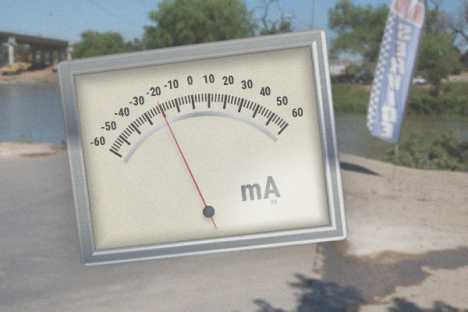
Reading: -20; mA
